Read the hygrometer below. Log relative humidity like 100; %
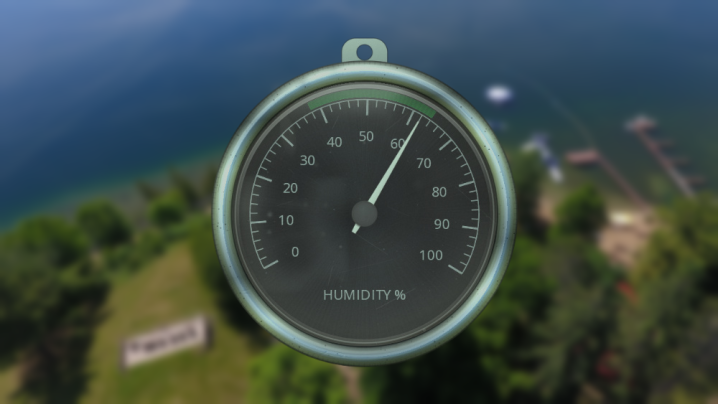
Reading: 62; %
